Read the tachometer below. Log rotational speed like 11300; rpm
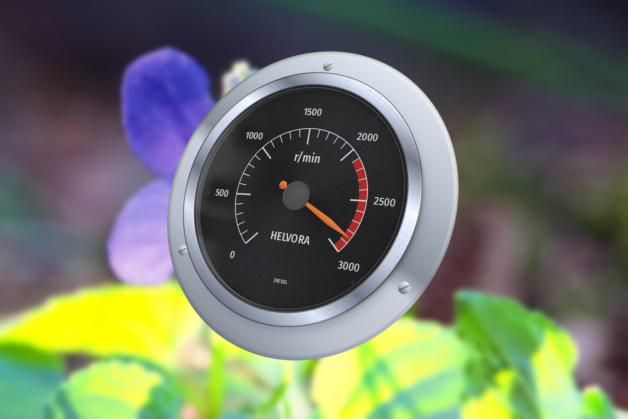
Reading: 2850; rpm
